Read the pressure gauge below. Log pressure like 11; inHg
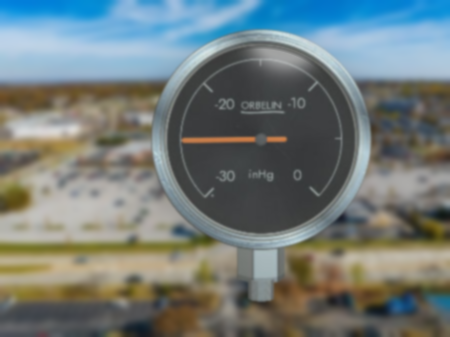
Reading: -25; inHg
